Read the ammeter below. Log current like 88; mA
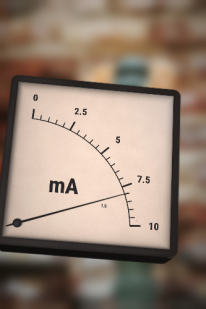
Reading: 8; mA
